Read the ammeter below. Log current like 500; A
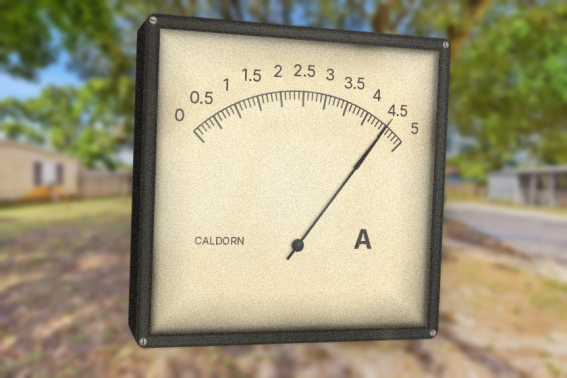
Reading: 4.5; A
